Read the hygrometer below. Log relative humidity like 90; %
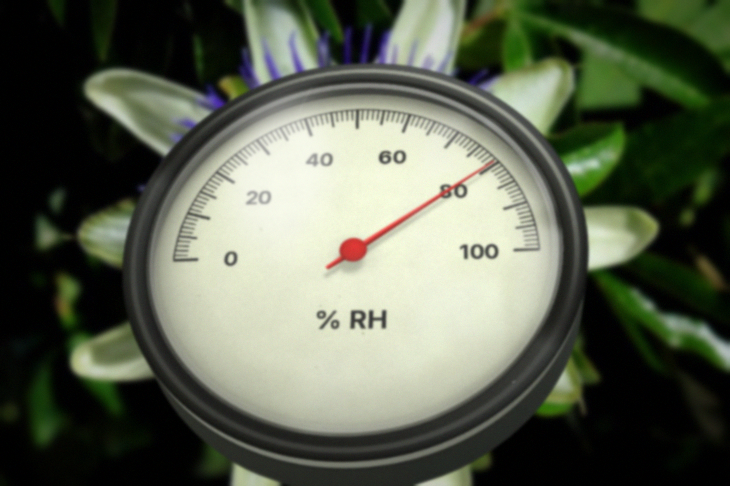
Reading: 80; %
